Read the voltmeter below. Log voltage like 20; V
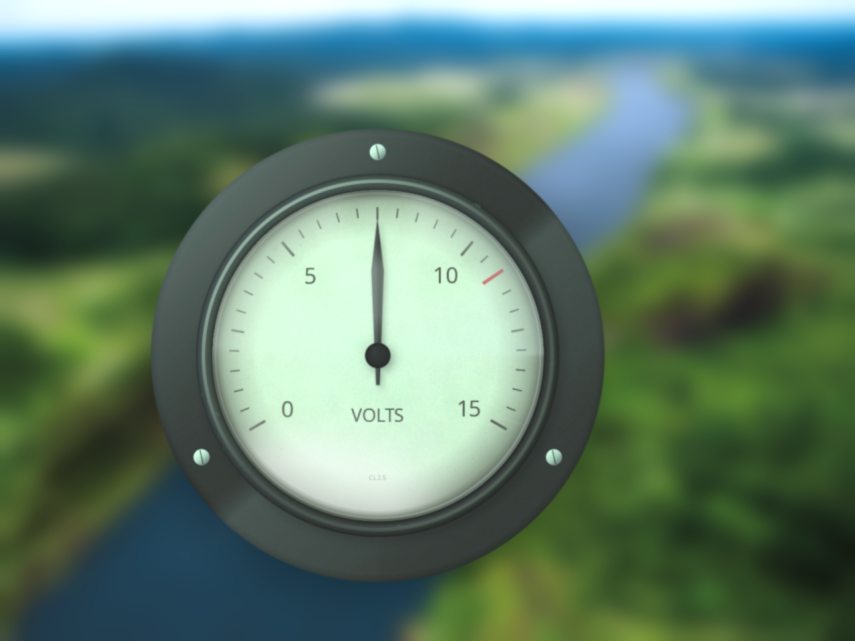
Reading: 7.5; V
